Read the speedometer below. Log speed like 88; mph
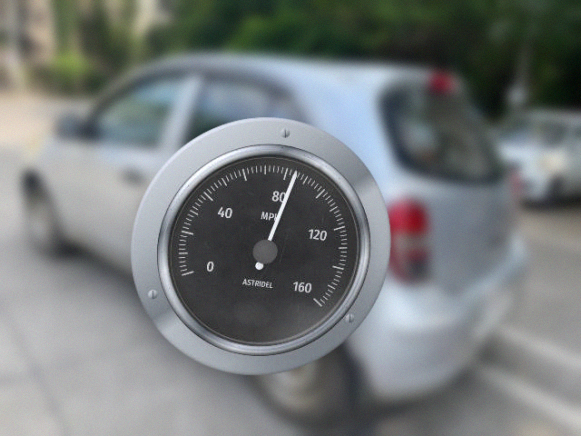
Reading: 84; mph
